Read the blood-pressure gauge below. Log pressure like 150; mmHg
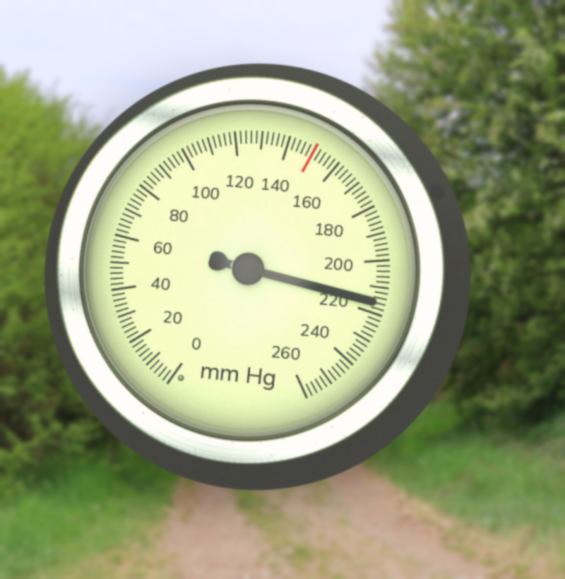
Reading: 216; mmHg
